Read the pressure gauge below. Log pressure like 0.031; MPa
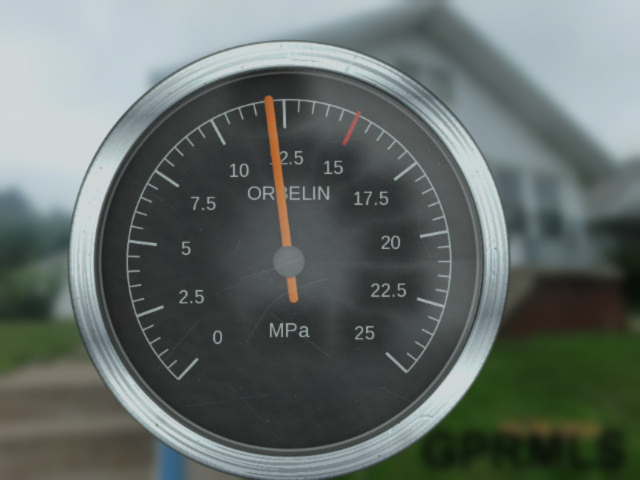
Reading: 12; MPa
